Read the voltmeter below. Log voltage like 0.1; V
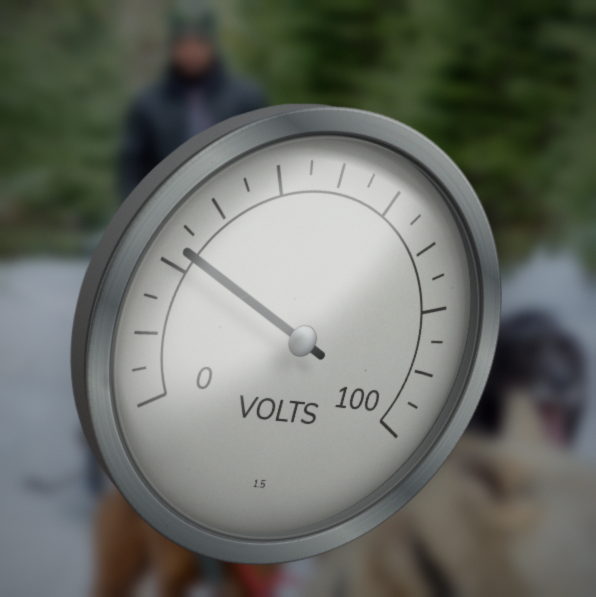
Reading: 22.5; V
